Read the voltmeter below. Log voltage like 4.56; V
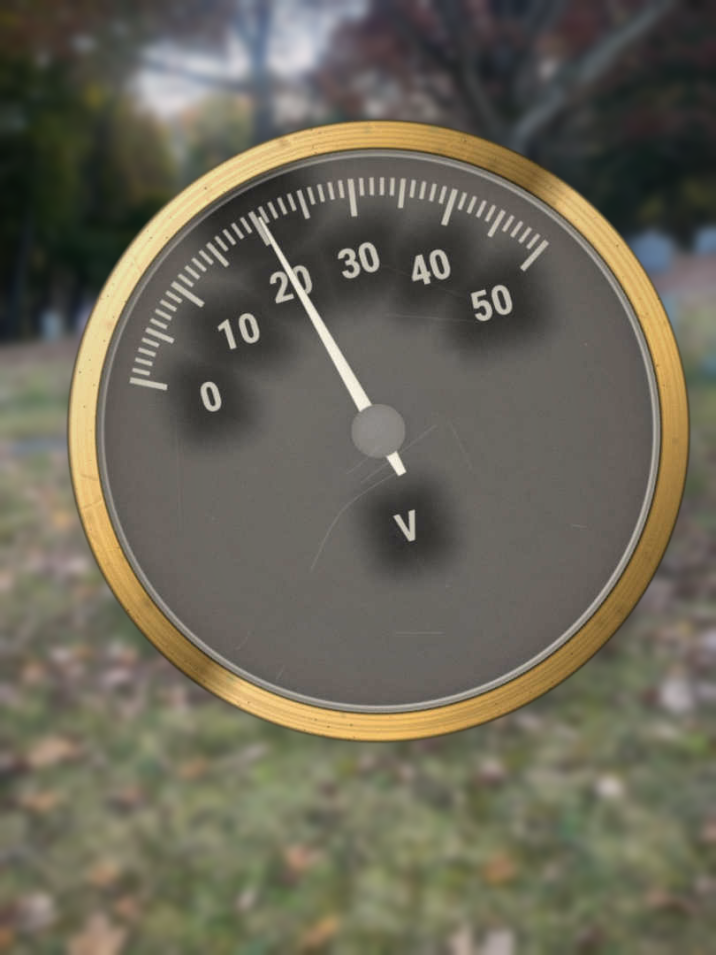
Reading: 20.5; V
